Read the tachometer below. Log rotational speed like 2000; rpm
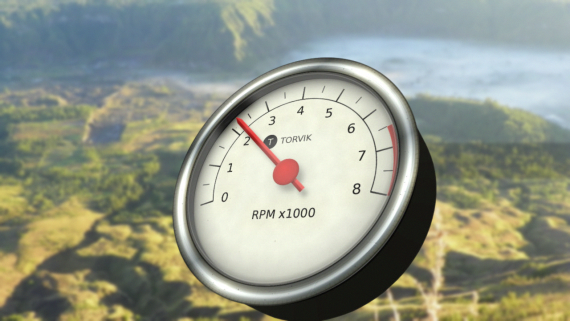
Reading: 2250; rpm
